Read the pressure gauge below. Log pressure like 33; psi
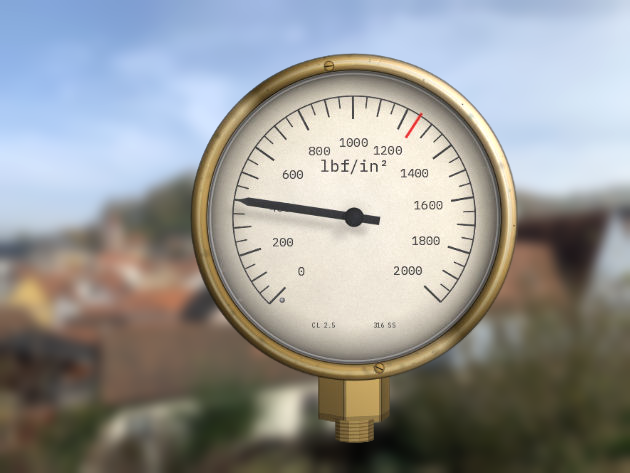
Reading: 400; psi
